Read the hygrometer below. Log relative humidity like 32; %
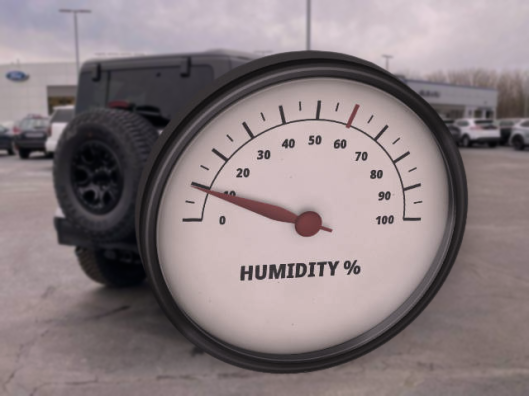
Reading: 10; %
